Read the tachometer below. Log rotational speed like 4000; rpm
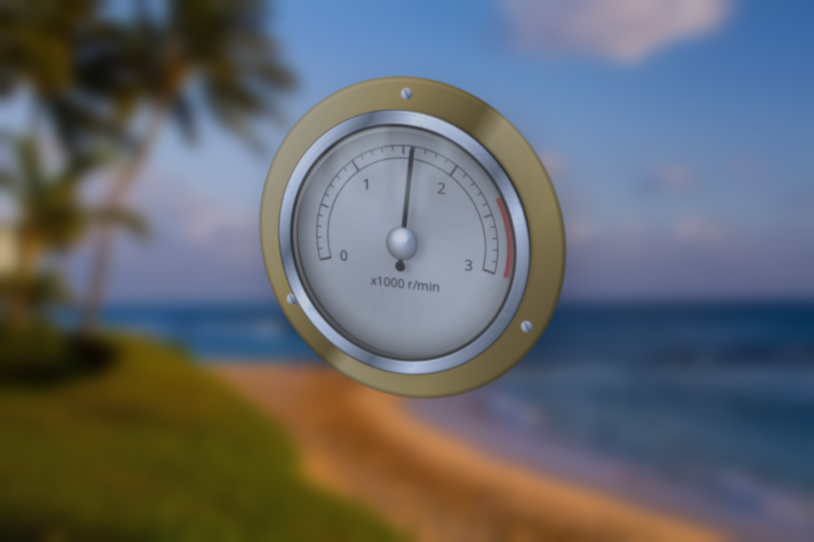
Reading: 1600; rpm
